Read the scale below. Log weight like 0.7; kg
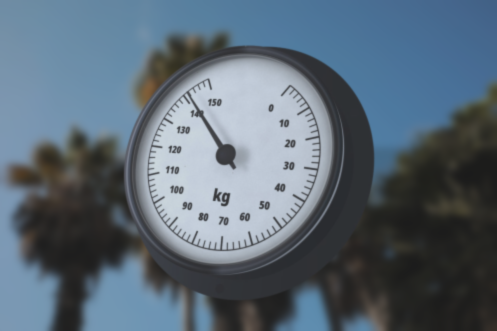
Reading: 142; kg
